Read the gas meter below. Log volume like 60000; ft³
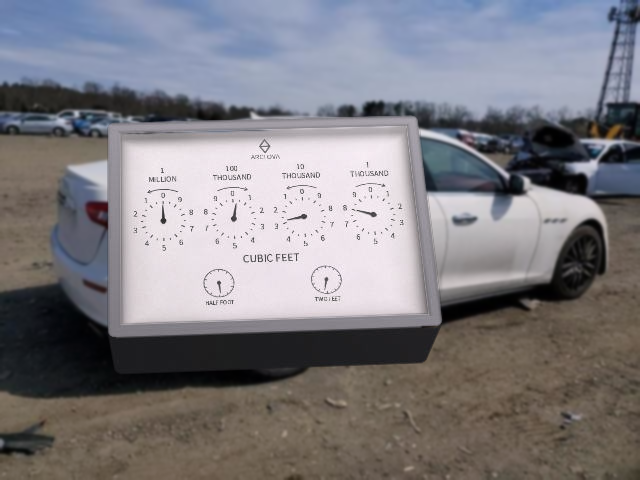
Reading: 2800; ft³
